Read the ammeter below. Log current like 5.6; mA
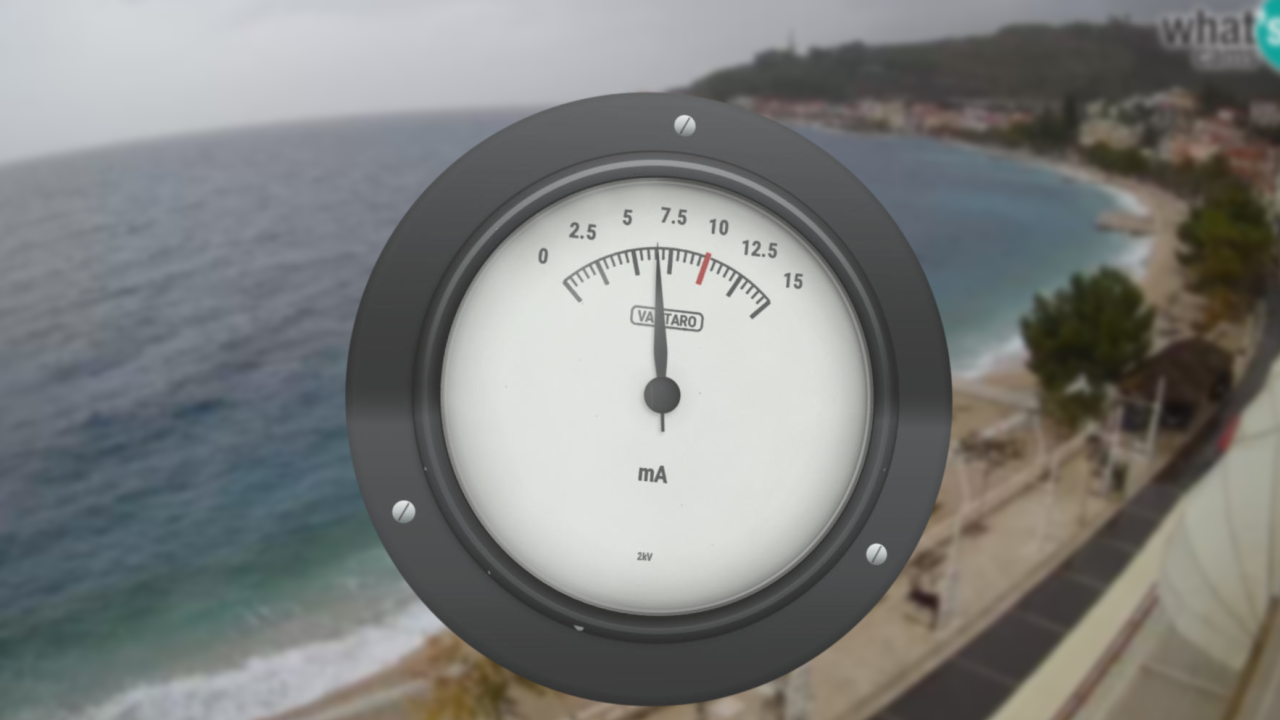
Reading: 6.5; mA
